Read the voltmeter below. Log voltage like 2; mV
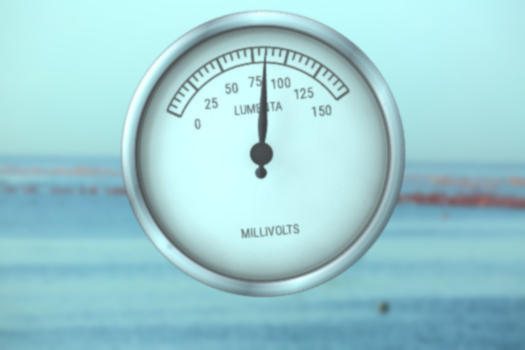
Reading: 85; mV
